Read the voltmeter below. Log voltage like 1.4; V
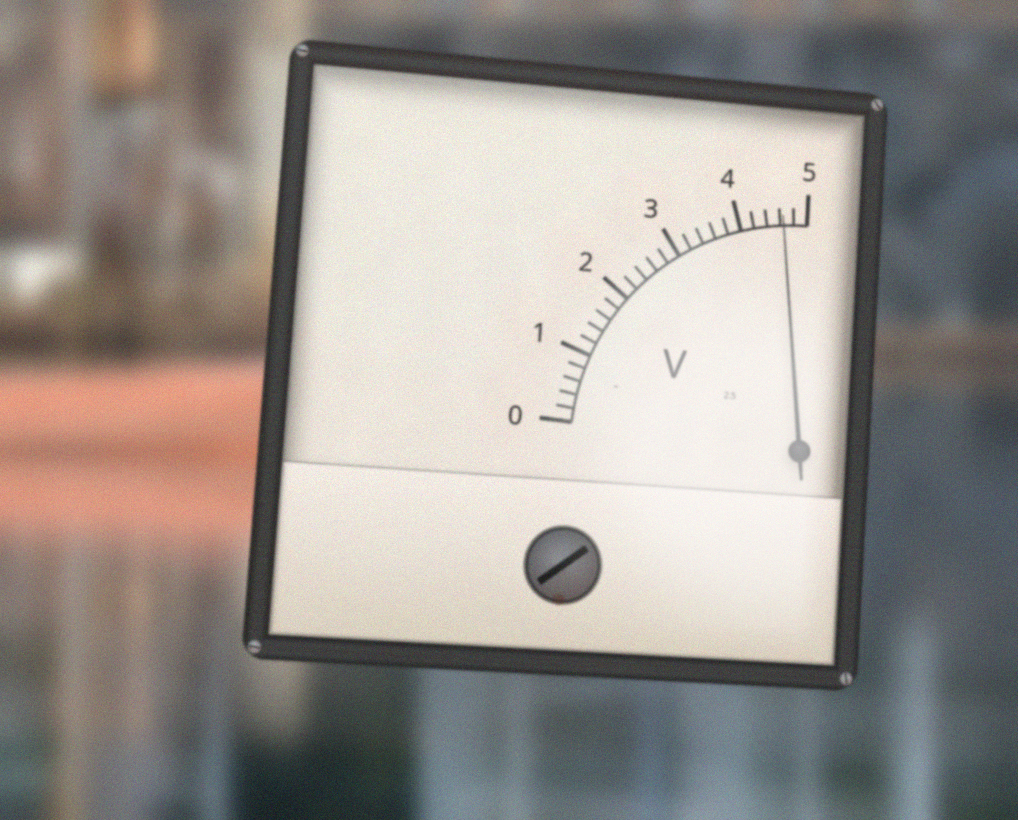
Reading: 4.6; V
